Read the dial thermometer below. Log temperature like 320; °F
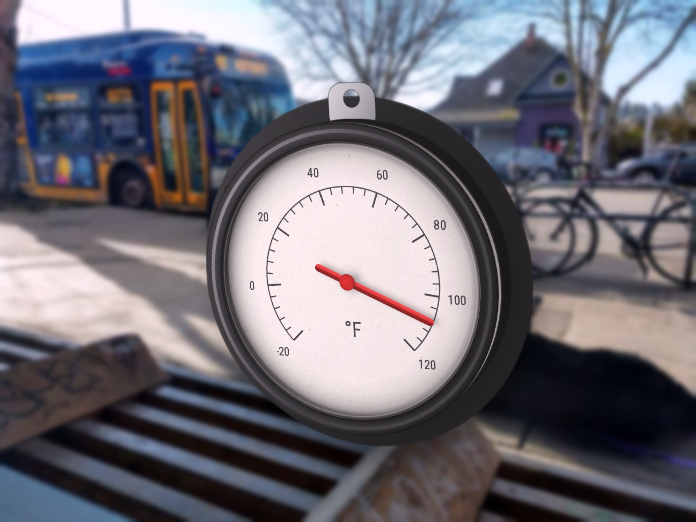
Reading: 108; °F
